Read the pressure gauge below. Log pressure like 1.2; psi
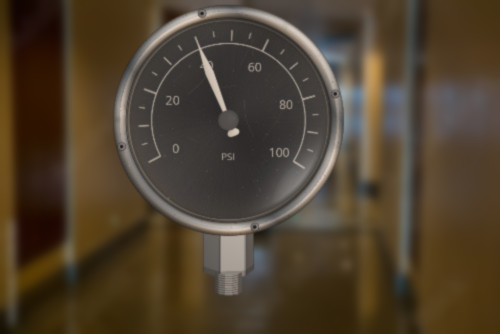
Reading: 40; psi
